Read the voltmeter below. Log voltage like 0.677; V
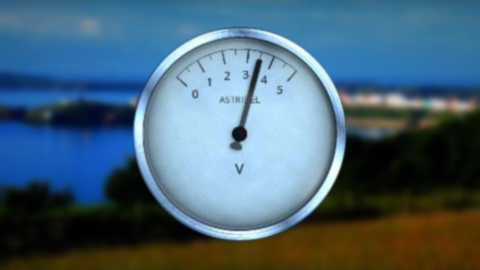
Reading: 3.5; V
